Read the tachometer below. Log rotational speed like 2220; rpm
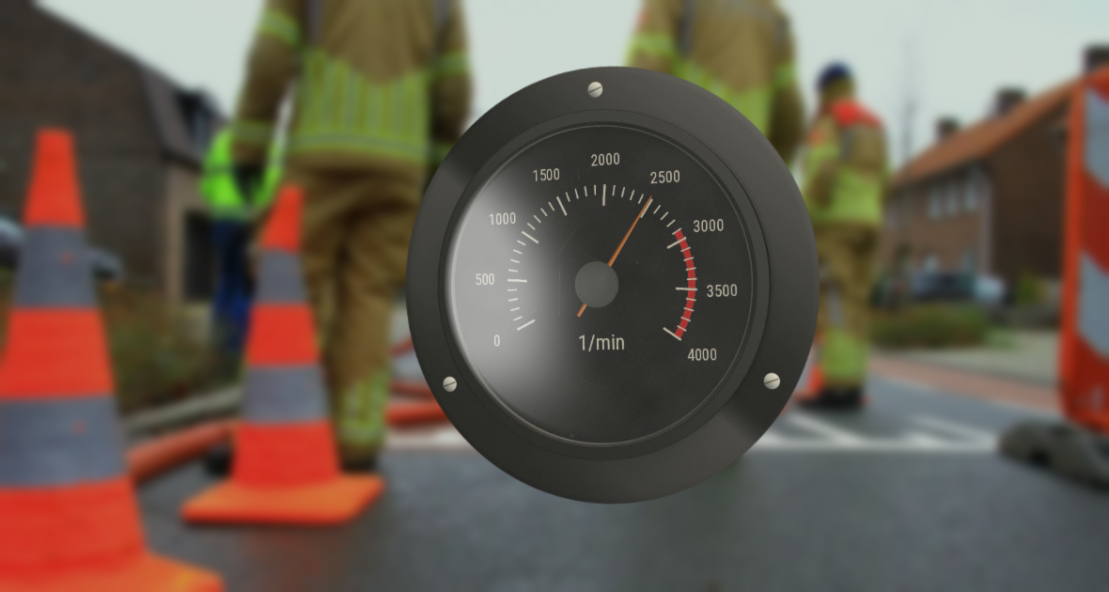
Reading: 2500; rpm
